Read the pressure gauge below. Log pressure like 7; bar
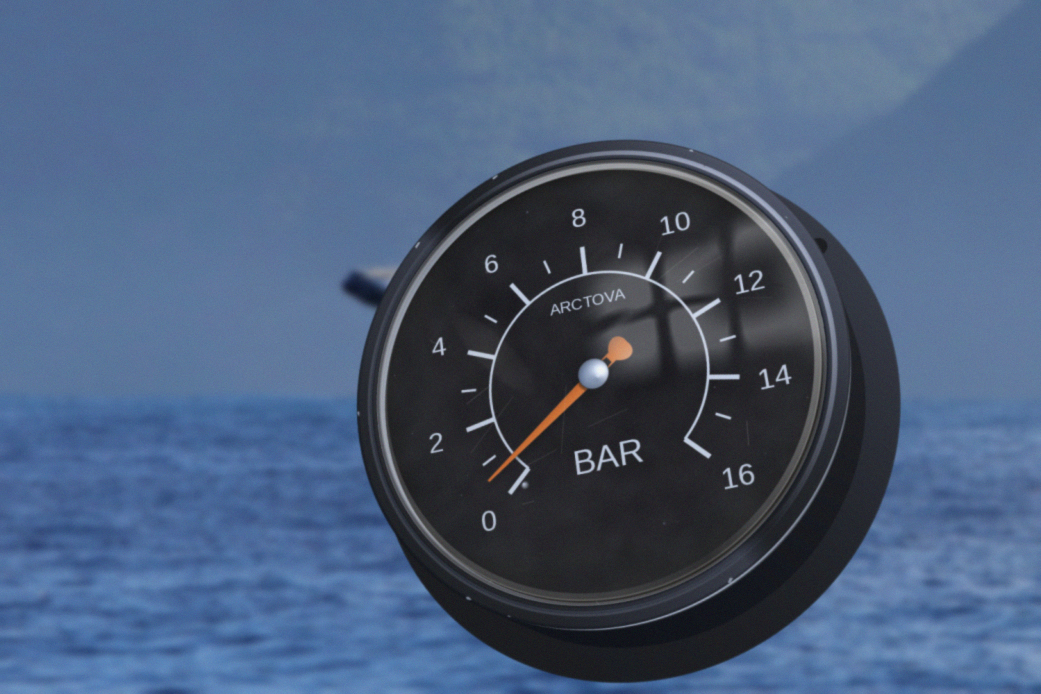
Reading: 0.5; bar
